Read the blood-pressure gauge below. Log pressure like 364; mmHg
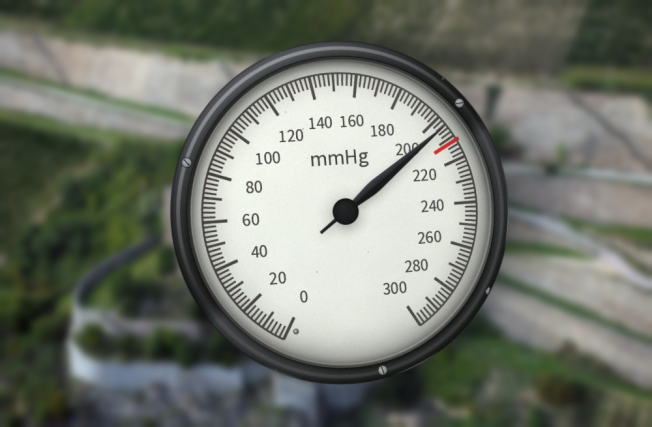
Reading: 204; mmHg
